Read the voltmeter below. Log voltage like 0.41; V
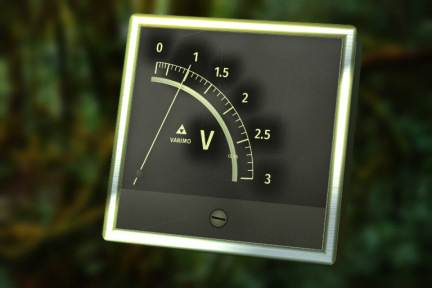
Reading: 1; V
